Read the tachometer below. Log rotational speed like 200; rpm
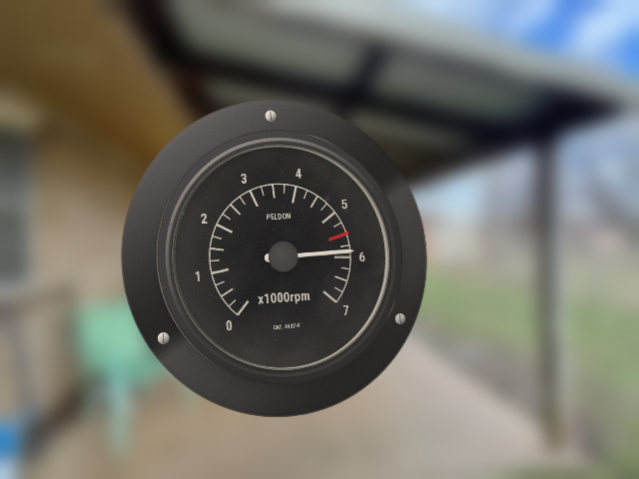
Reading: 5875; rpm
